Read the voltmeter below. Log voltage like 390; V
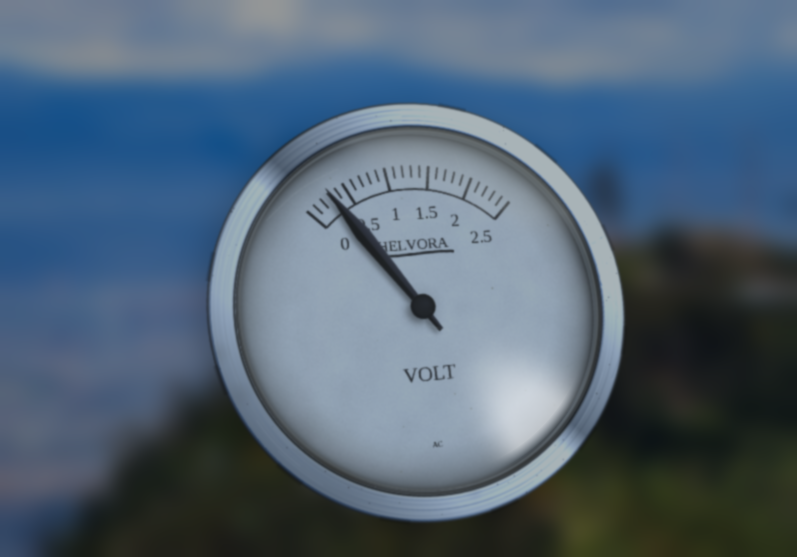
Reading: 0.3; V
